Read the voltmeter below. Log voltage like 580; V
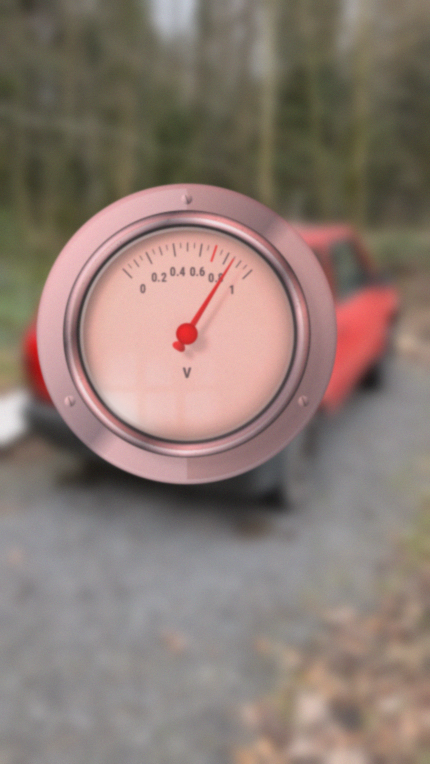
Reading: 0.85; V
